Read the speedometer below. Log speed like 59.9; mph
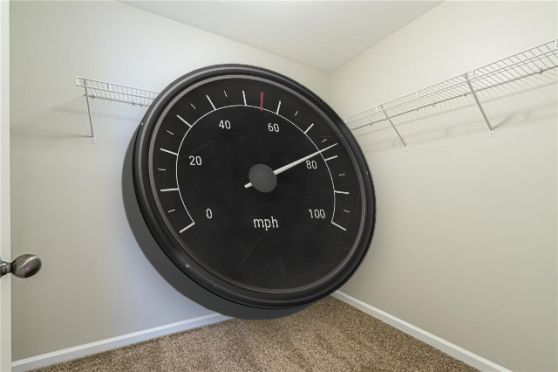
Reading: 77.5; mph
